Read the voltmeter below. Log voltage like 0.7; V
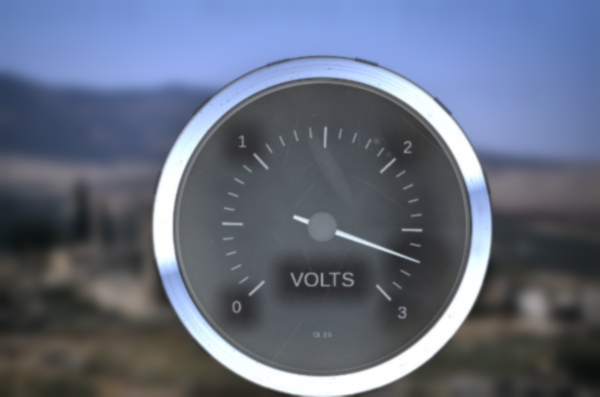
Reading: 2.7; V
